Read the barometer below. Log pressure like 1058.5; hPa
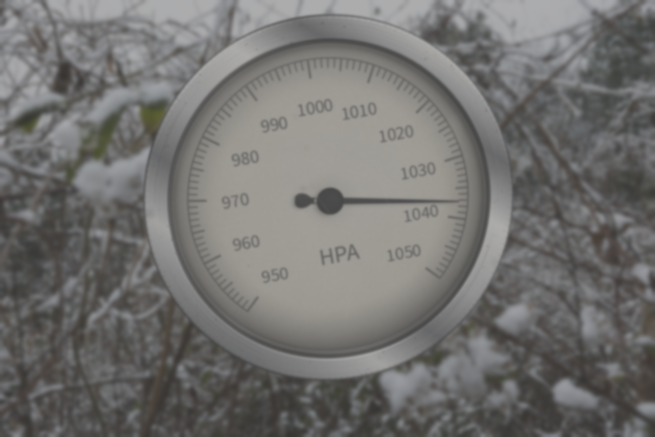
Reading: 1037; hPa
